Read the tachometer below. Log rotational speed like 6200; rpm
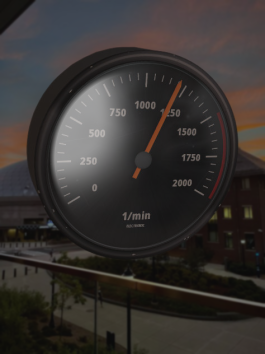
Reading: 1200; rpm
